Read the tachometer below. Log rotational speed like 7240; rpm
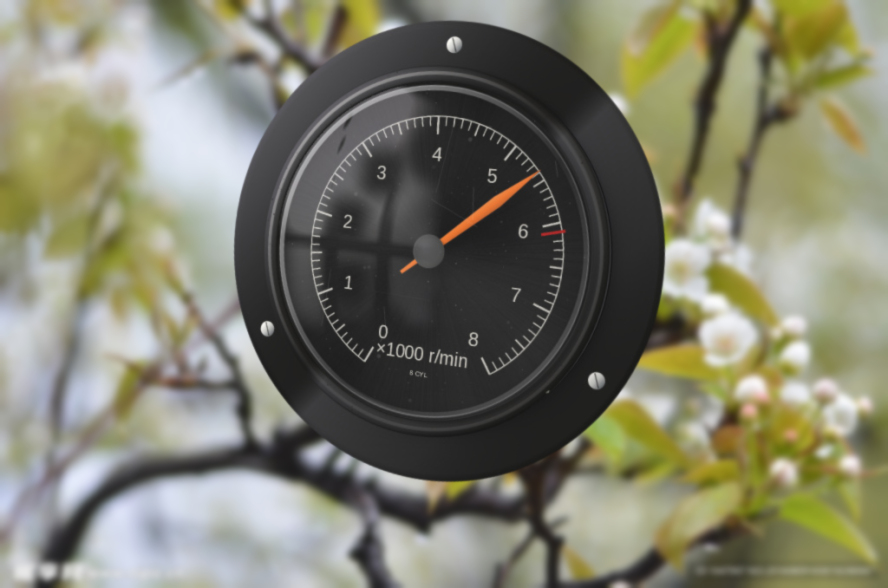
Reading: 5400; rpm
